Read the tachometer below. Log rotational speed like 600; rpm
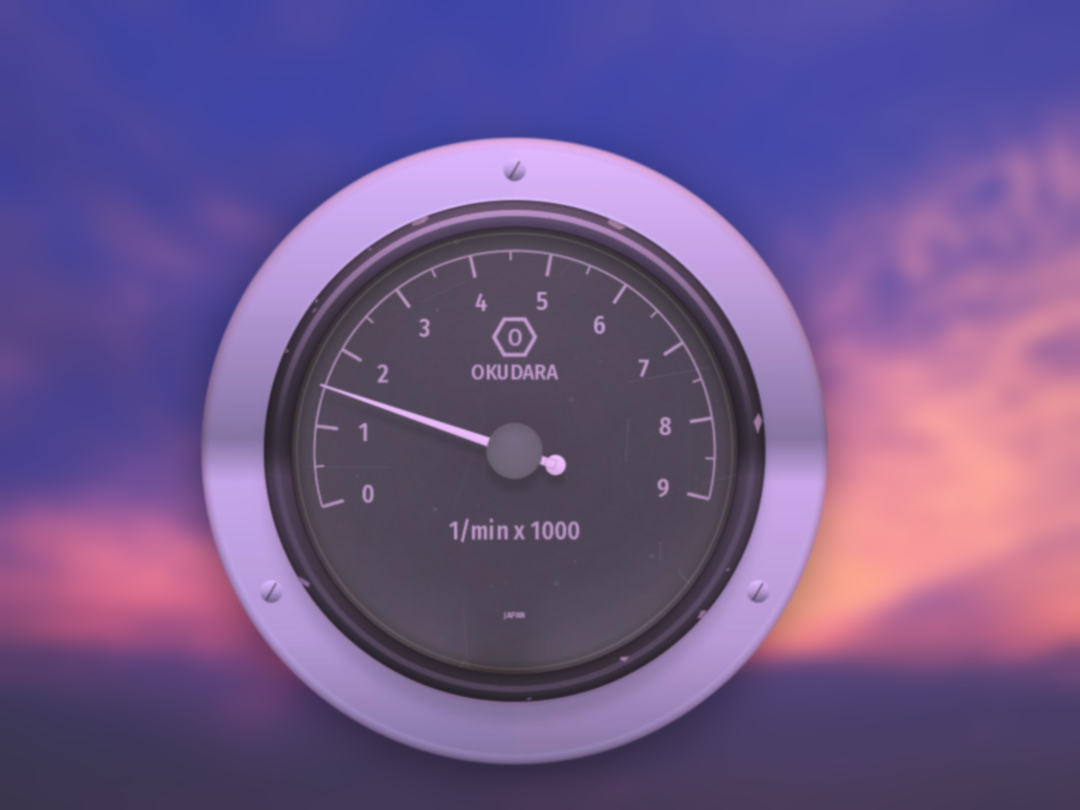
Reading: 1500; rpm
